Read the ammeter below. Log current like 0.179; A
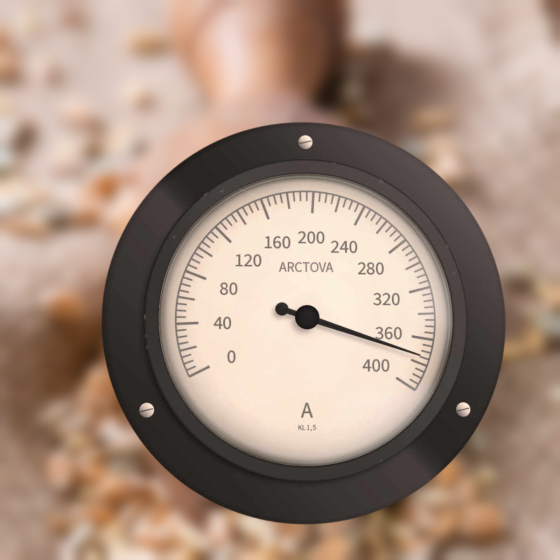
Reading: 375; A
